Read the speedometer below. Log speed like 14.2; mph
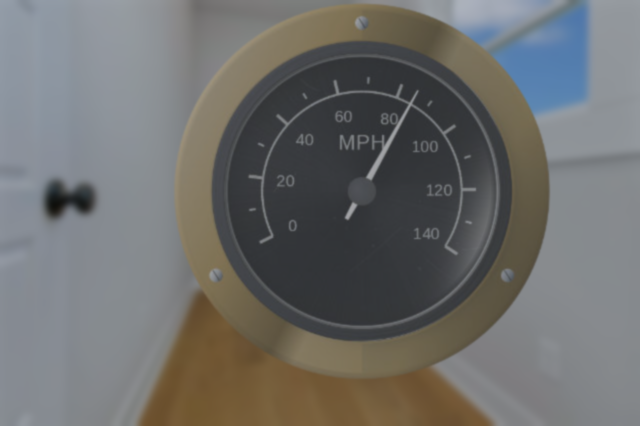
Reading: 85; mph
